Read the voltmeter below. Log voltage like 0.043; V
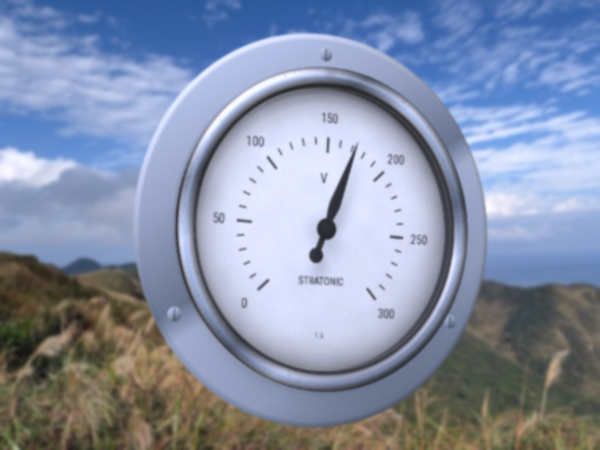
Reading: 170; V
